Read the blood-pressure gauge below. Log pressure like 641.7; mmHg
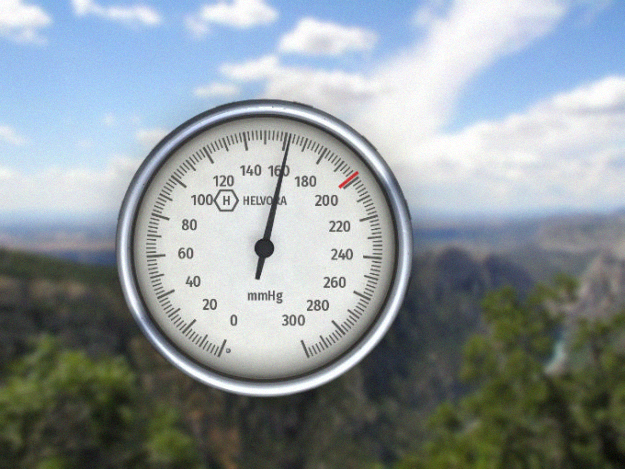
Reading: 162; mmHg
